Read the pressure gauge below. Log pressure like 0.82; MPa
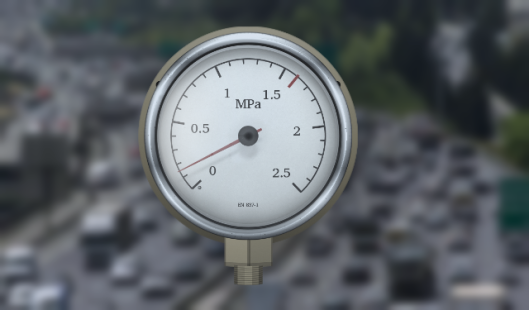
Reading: 0.15; MPa
